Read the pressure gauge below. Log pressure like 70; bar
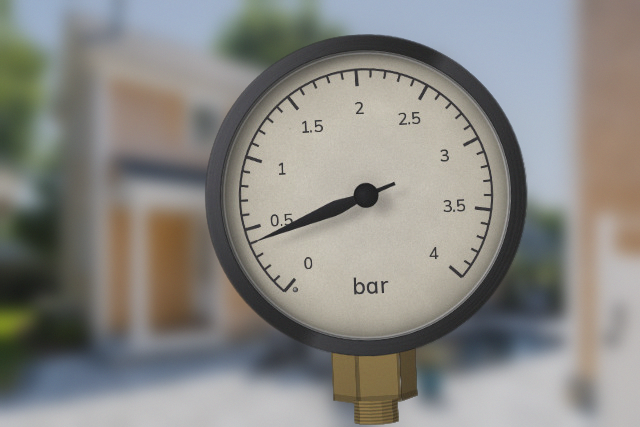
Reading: 0.4; bar
